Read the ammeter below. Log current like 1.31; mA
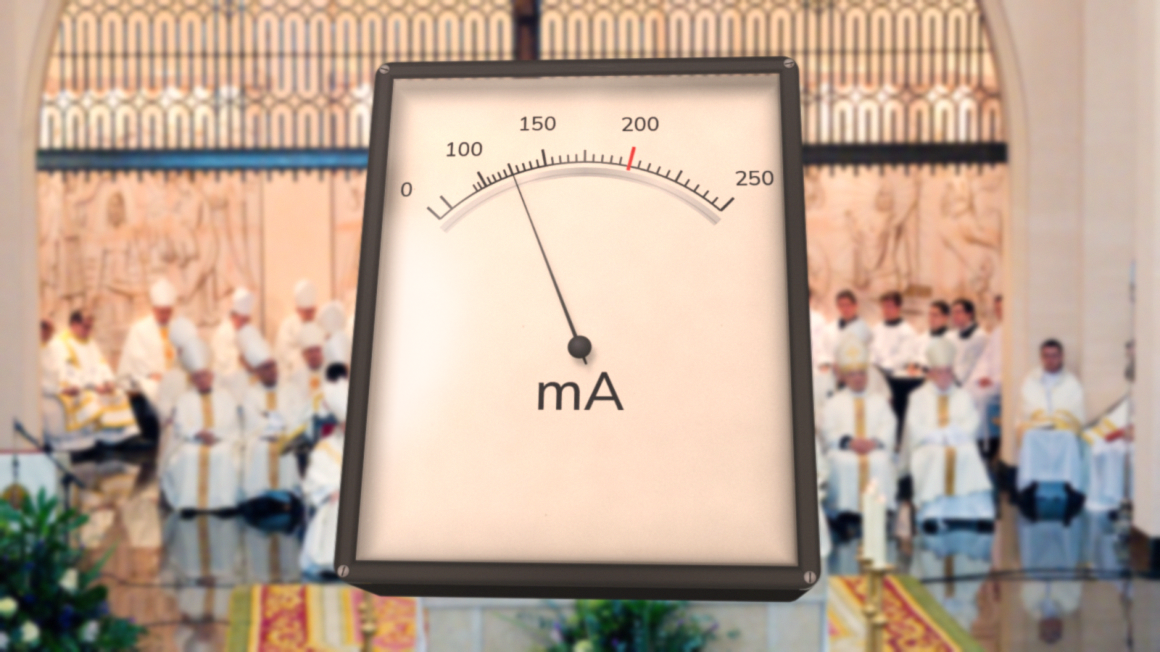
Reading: 125; mA
